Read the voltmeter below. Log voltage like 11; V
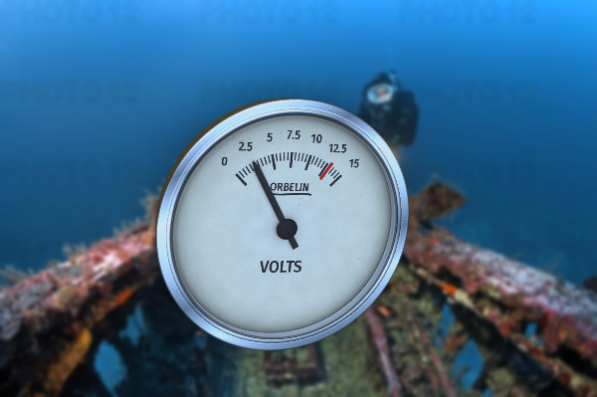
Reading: 2.5; V
